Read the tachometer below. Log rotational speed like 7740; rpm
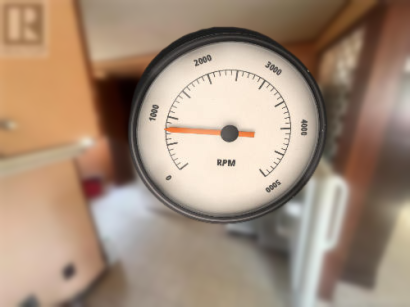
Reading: 800; rpm
